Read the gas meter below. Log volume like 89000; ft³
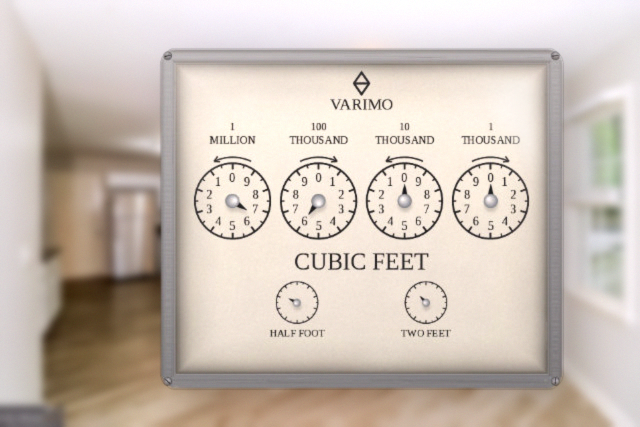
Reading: 660000; ft³
